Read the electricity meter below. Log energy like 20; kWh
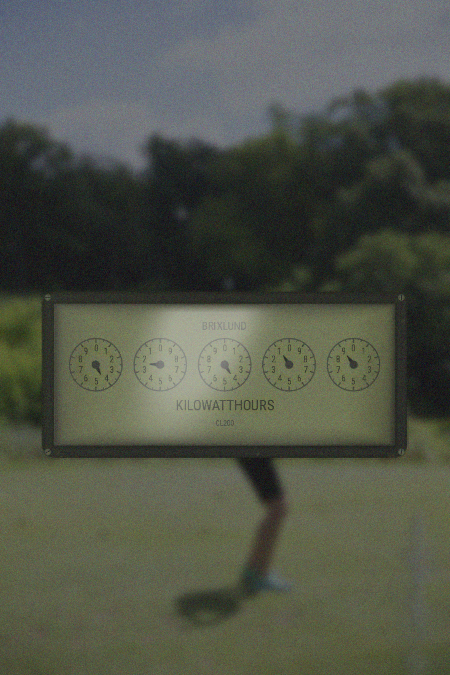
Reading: 42409; kWh
